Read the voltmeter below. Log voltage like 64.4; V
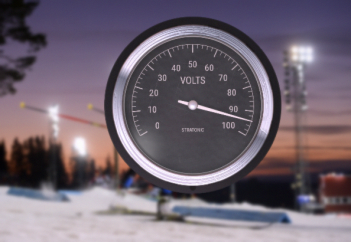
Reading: 94; V
